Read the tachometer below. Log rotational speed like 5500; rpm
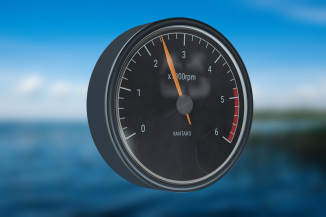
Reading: 2400; rpm
